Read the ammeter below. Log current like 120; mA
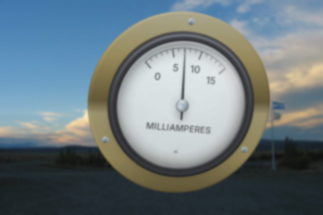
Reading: 7; mA
